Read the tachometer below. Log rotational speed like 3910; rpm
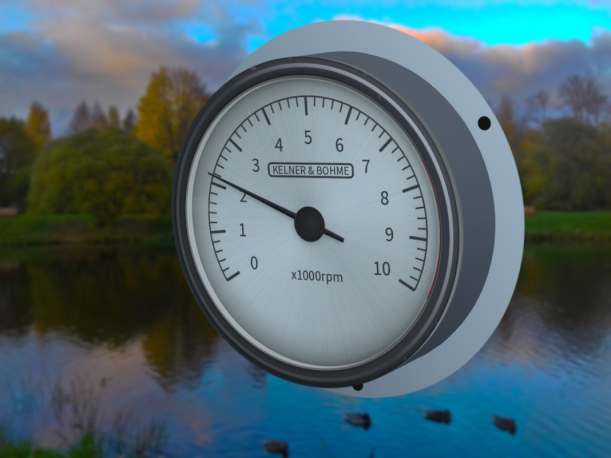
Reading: 2200; rpm
